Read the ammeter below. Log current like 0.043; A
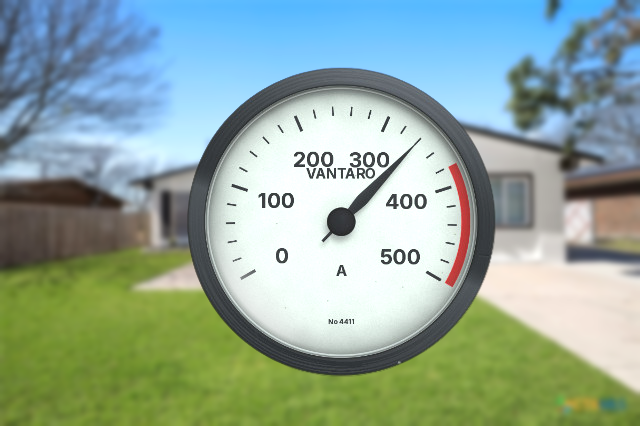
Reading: 340; A
